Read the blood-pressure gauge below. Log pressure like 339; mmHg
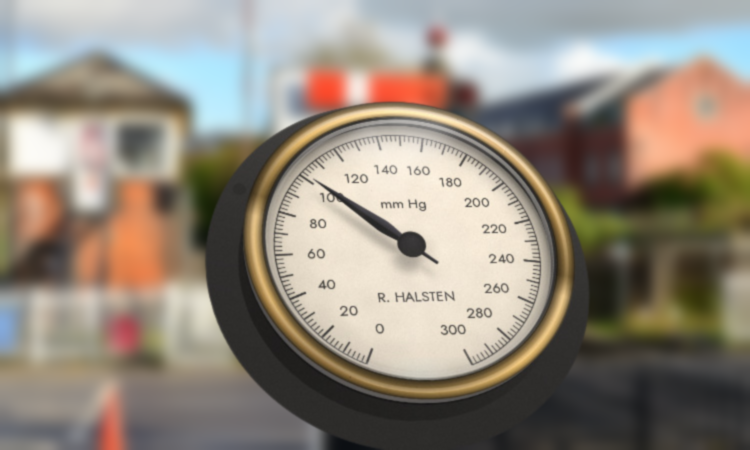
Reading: 100; mmHg
